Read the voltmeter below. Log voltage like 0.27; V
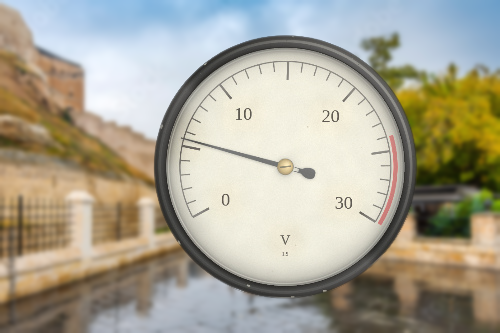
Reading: 5.5; V
